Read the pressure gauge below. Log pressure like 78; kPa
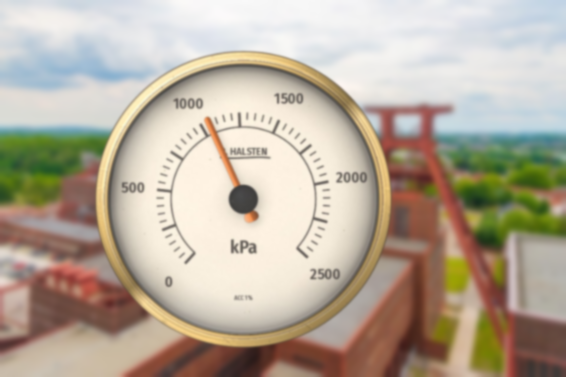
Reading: 1050; kPa
